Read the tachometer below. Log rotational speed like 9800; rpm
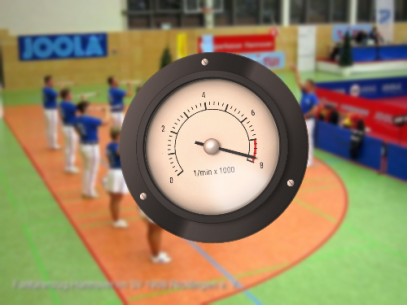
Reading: 7800; rpm
